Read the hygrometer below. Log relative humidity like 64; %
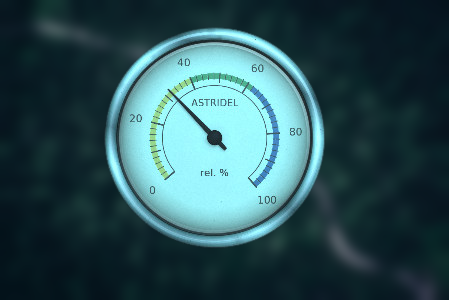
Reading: 32; %
